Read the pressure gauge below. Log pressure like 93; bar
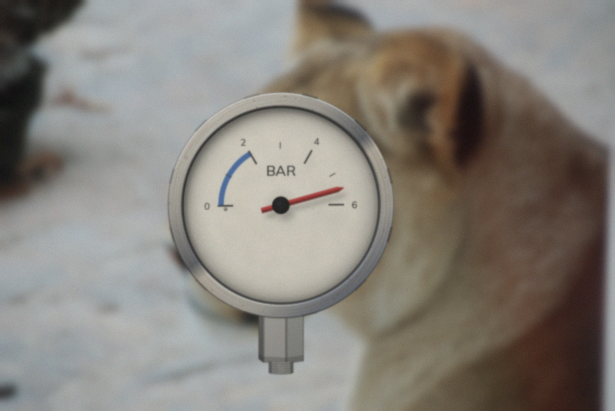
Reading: 5.5; bar
